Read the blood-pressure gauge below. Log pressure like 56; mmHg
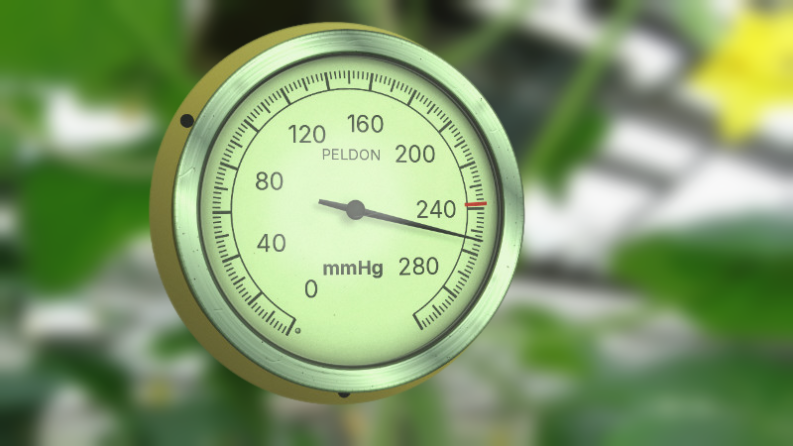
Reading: 254; mmHg
